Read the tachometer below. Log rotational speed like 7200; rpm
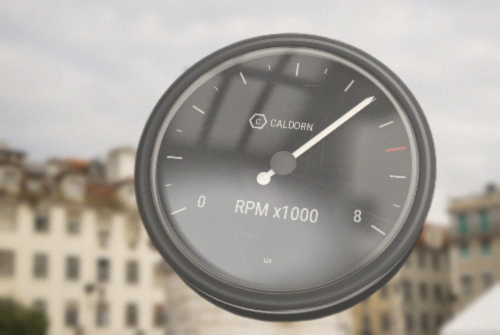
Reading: 5500; rpm
